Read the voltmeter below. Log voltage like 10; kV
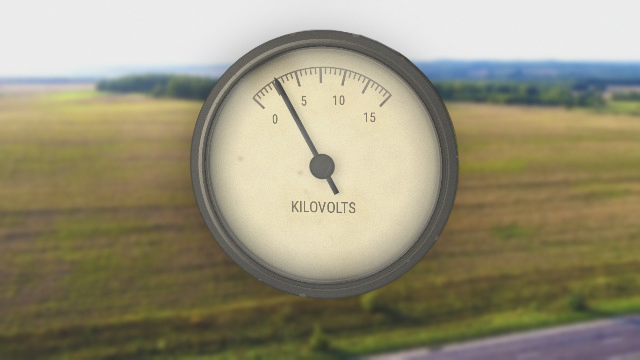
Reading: 3; kV
